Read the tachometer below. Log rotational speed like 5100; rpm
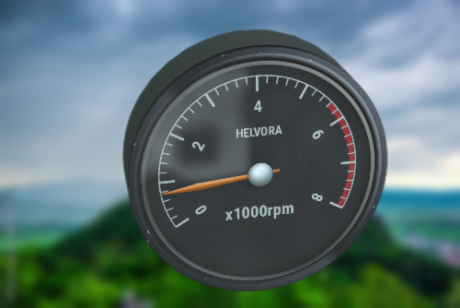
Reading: 800; rpm
